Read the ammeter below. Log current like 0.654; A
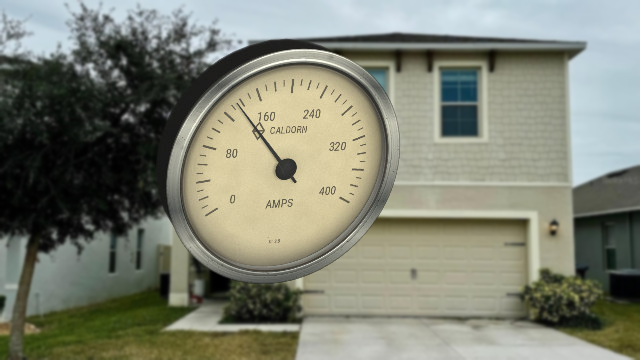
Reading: 135; A
